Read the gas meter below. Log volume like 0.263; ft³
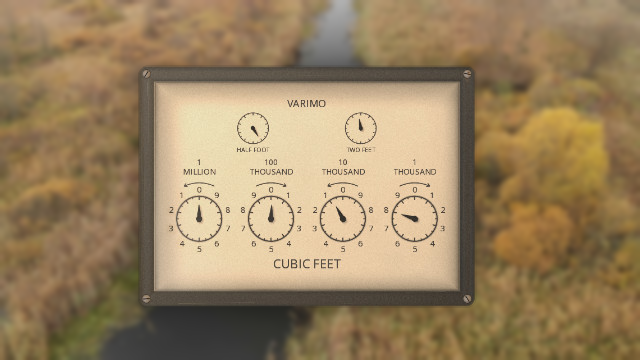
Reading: 800; ft³
